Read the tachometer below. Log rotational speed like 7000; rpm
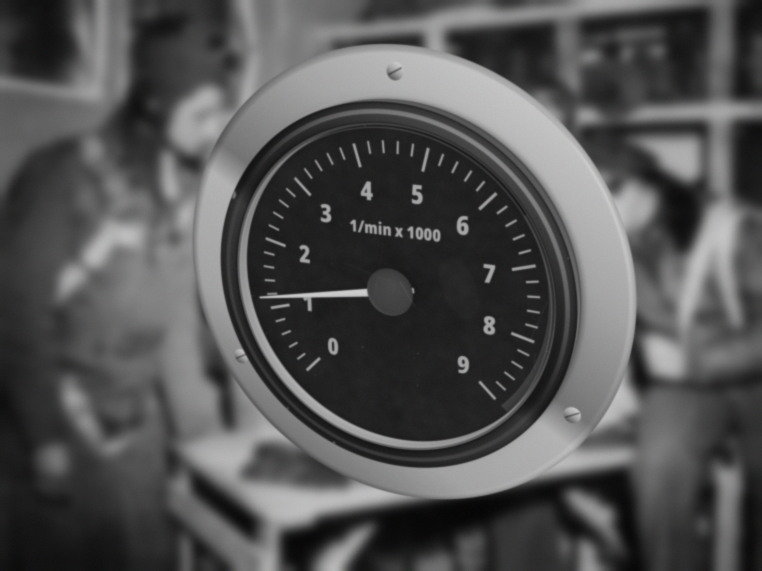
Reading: 1200; rpm
